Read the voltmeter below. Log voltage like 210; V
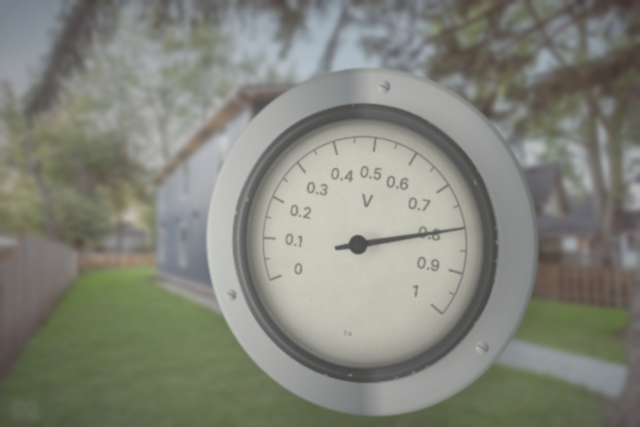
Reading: 0.8; V
